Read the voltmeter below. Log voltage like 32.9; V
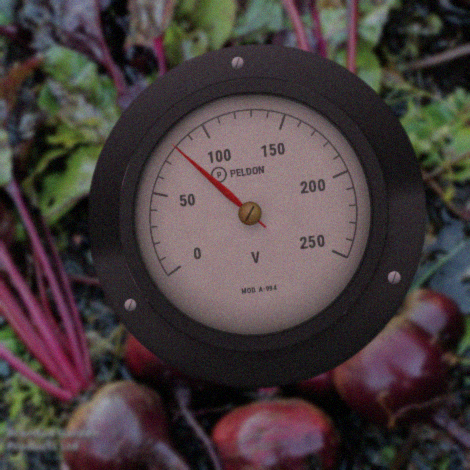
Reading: 80; V
